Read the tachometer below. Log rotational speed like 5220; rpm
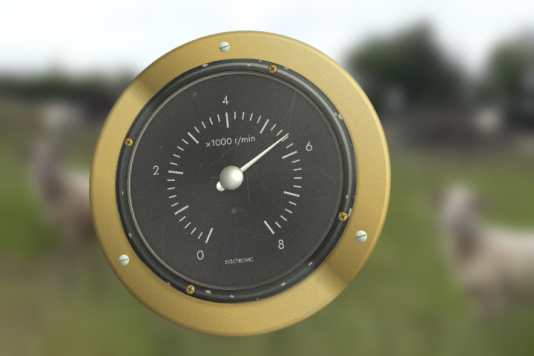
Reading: 5600; rpm
